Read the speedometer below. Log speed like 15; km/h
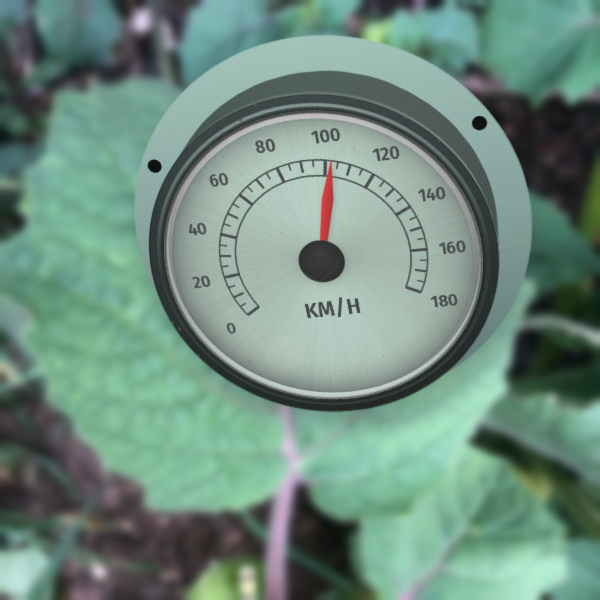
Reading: 102.5; km/h
